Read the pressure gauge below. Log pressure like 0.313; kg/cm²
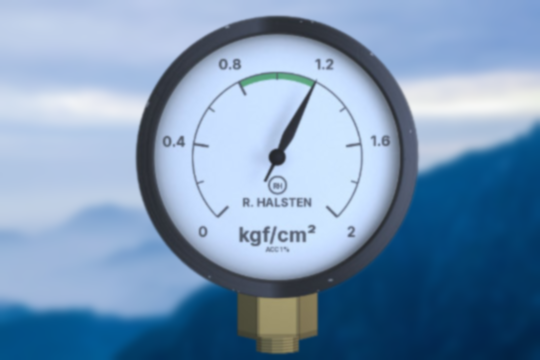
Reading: 1.2; kg/cm²
